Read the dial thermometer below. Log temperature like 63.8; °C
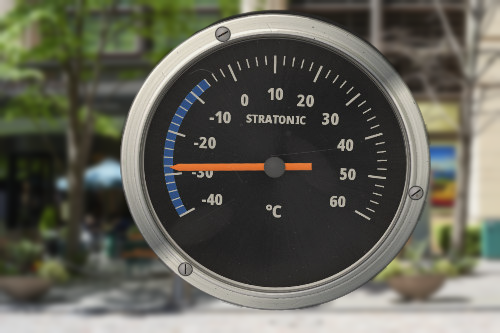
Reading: -28; °C
